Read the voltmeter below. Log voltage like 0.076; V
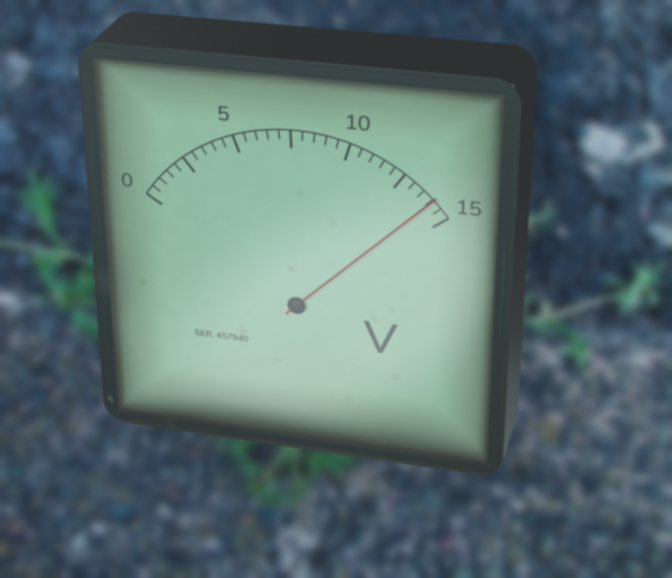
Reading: 14; V
